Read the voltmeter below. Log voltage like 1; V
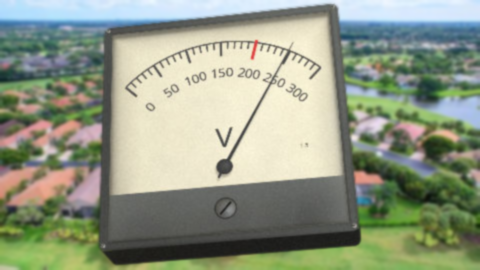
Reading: 250; V
